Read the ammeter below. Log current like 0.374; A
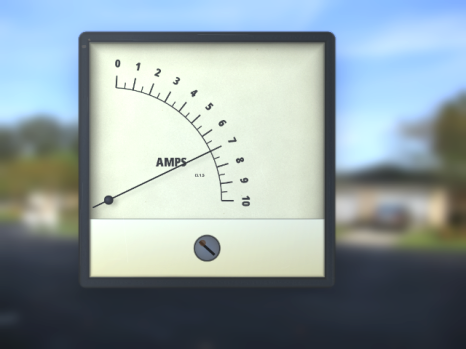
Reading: 7; A
